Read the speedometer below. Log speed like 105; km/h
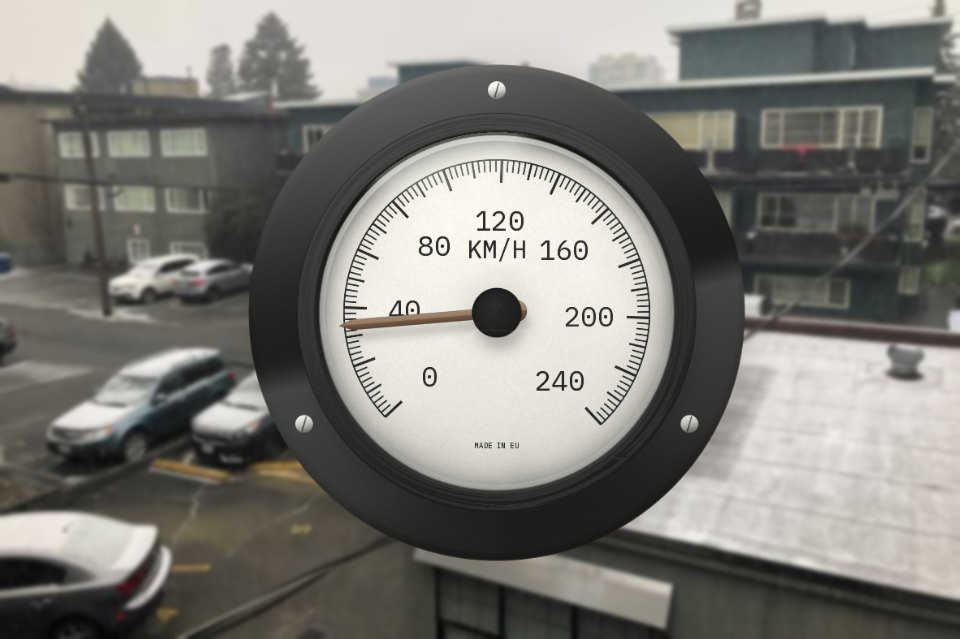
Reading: 34; km/h
